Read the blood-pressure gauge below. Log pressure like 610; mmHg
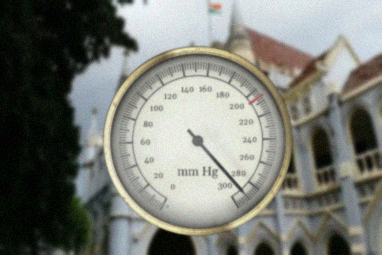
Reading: 290; mmHg
